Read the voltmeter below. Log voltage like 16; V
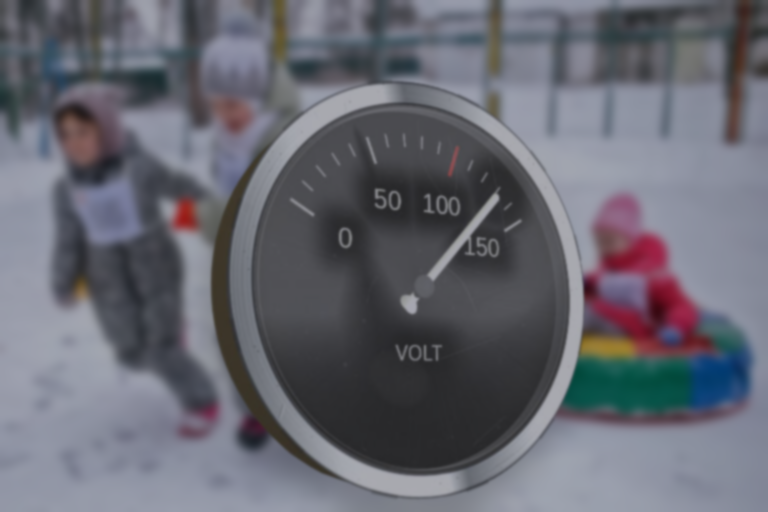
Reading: 130; V
